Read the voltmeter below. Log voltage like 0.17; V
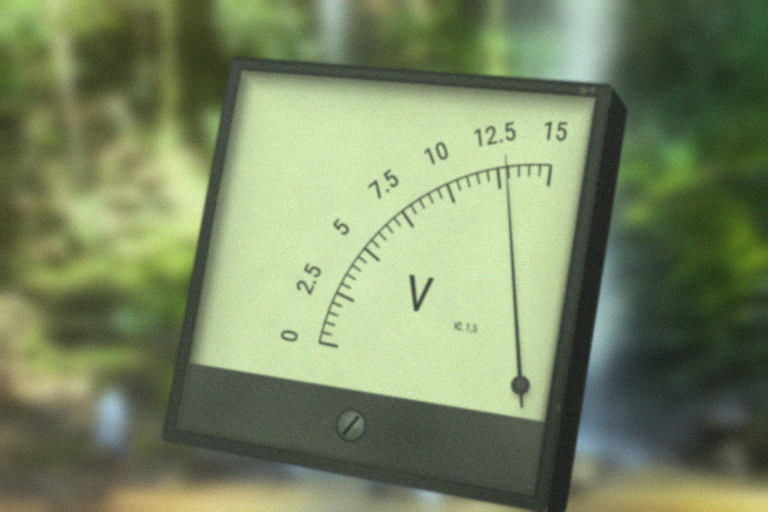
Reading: 13; V
